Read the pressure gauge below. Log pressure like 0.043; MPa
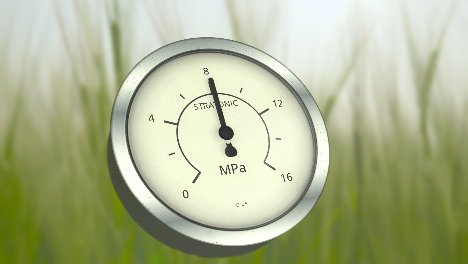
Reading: 8; MPa
